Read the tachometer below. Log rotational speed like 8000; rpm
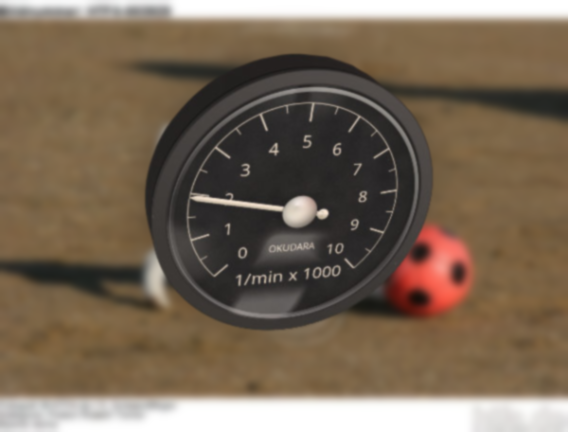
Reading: 2000; rpm
